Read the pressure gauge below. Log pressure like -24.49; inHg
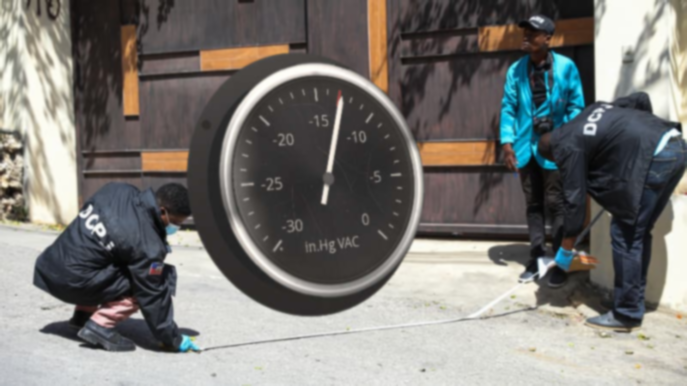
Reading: -13; inHg
